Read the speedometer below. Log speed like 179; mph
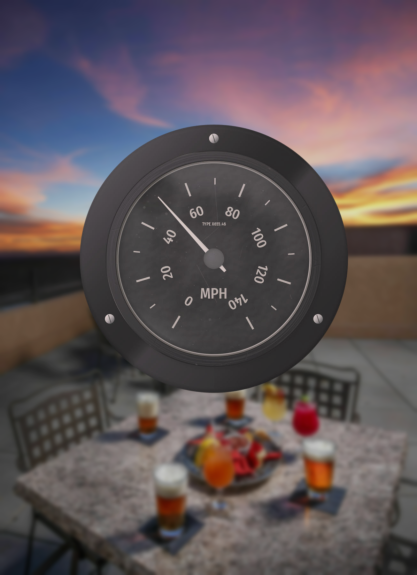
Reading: 50; mph
